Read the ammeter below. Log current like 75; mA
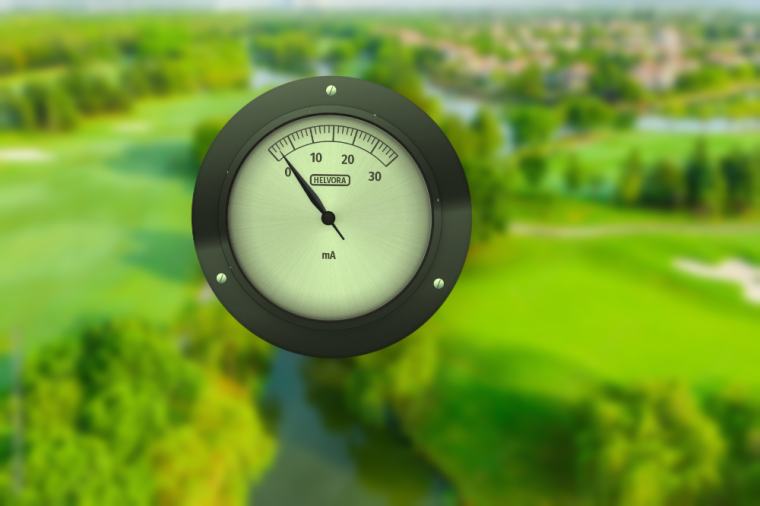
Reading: 2; mA
